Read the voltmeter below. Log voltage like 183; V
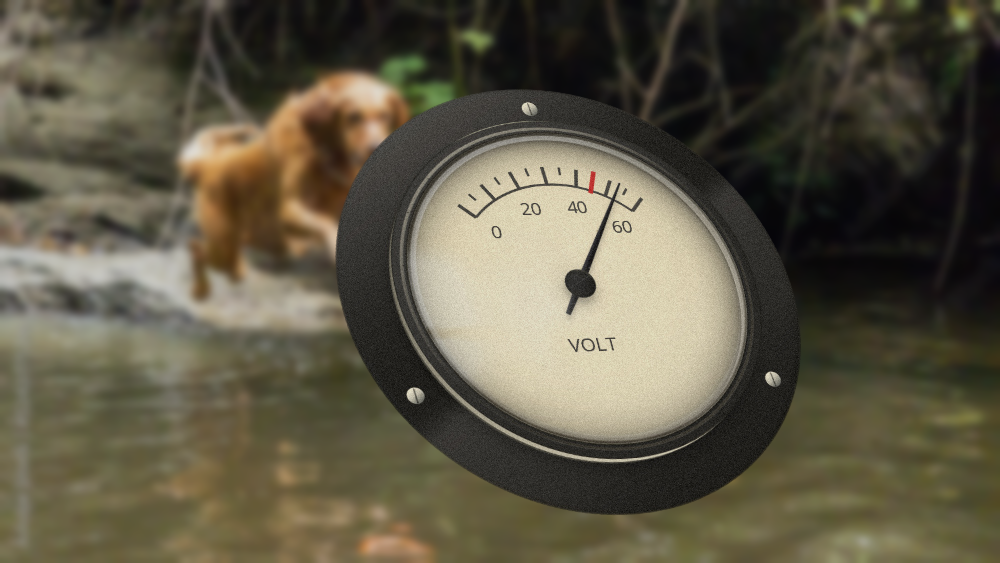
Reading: 52.5; V
